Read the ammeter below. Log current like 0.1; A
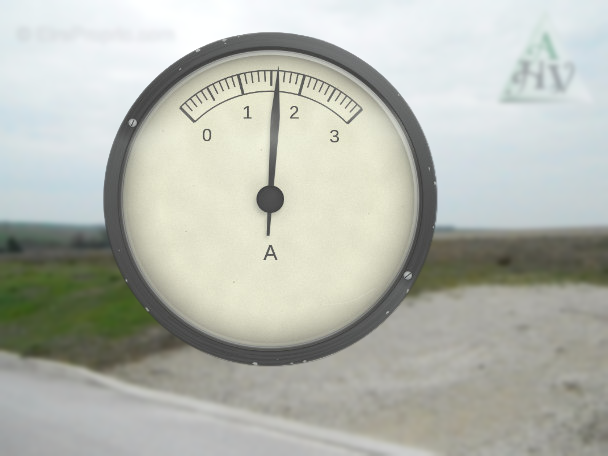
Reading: 1.6; A
